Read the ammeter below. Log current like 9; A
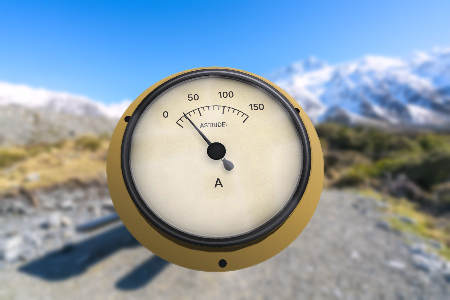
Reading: 20; A
